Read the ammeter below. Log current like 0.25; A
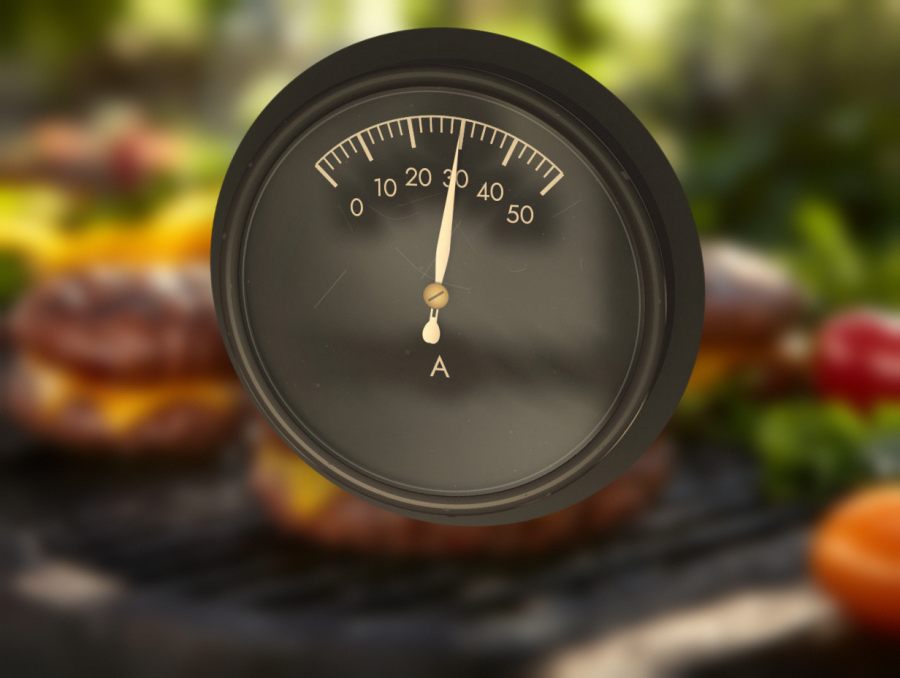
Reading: 30; A
